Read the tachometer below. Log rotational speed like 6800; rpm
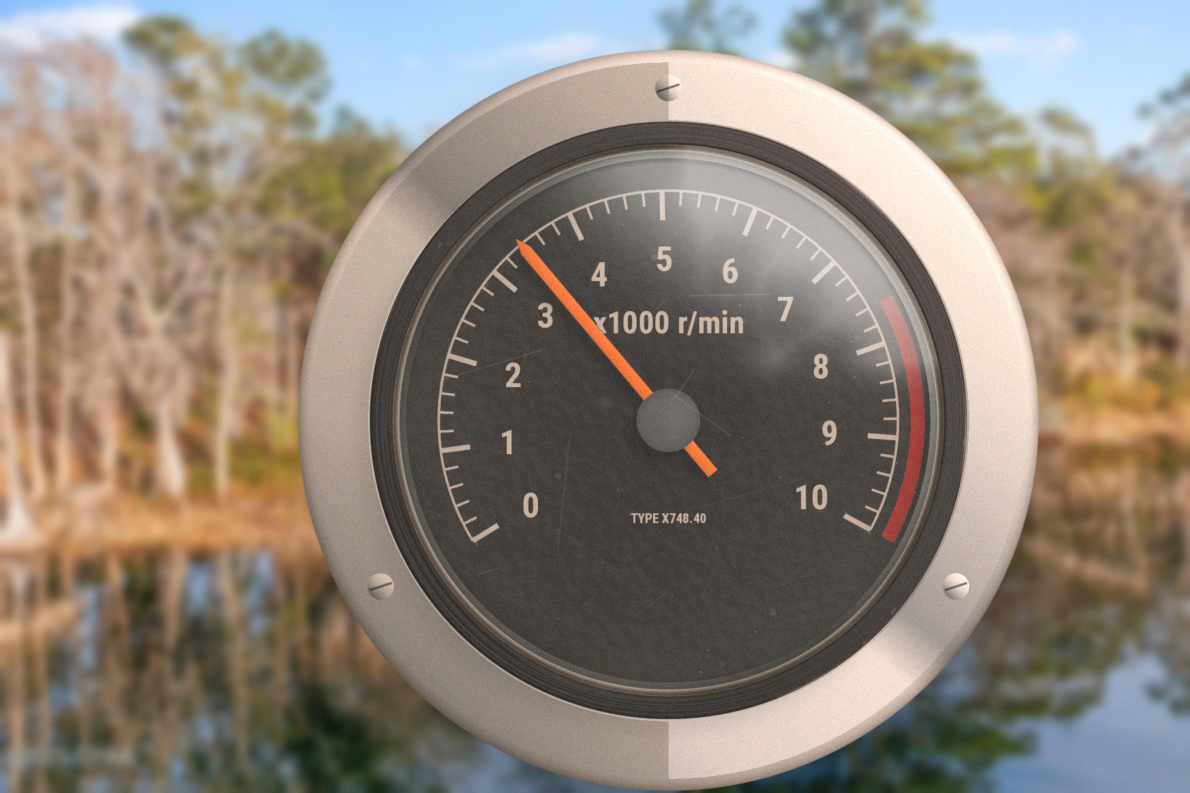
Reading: 3400; rpm
